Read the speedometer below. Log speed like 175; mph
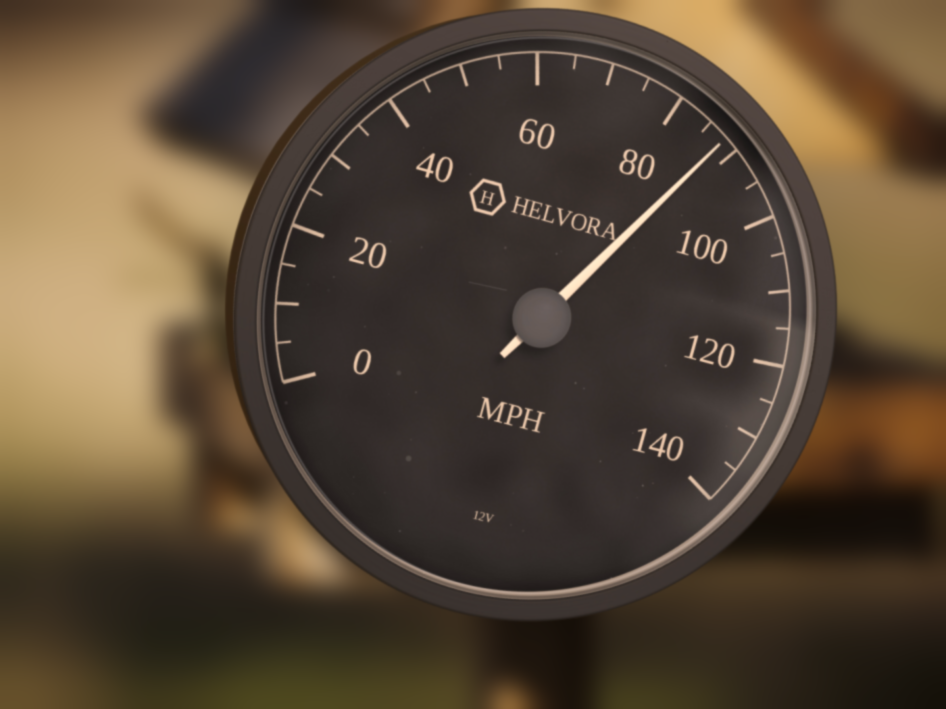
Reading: 87.5; mph
